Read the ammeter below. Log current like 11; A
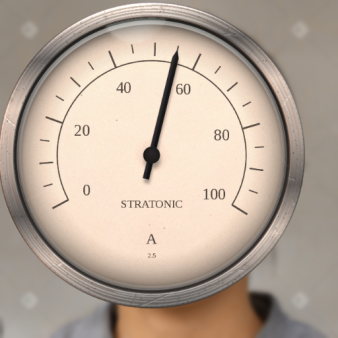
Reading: 55; A
